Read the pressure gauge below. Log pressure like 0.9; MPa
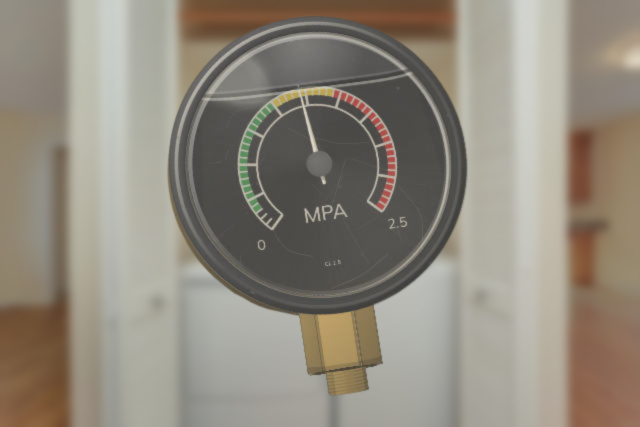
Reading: 1.2; MPa
